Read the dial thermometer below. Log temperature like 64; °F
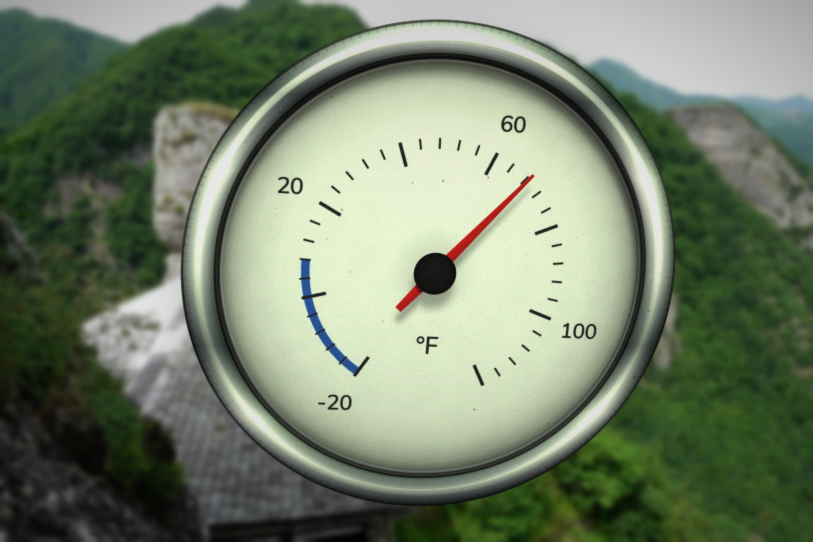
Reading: 68; °F
